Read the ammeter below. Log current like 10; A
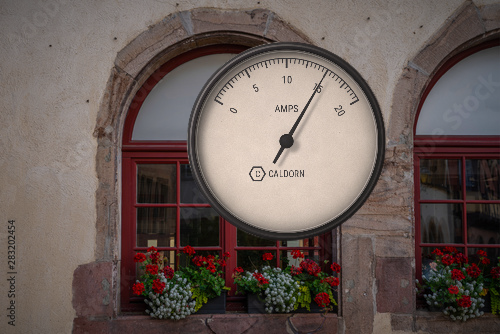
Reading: 15; A
